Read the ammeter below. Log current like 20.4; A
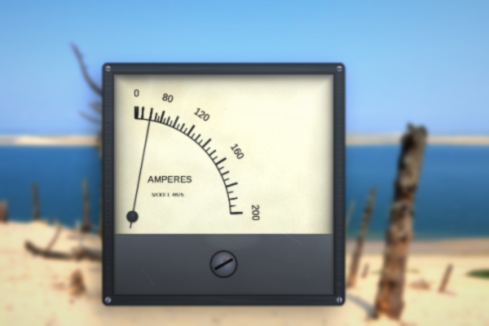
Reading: 60; A
